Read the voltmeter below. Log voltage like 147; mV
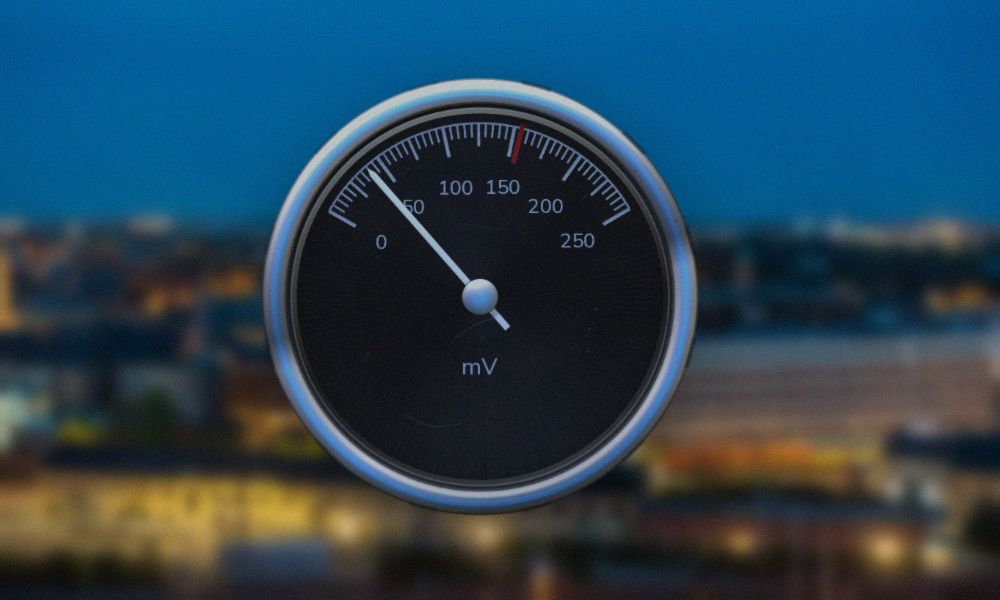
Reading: 40; mV
